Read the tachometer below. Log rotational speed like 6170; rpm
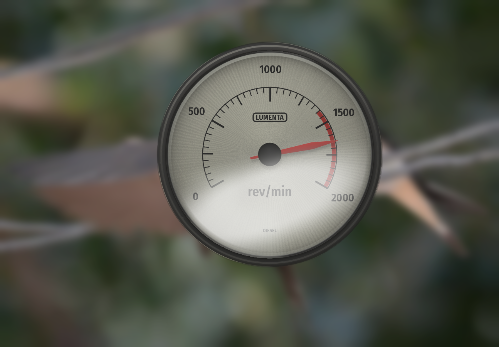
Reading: 1650; rpm
